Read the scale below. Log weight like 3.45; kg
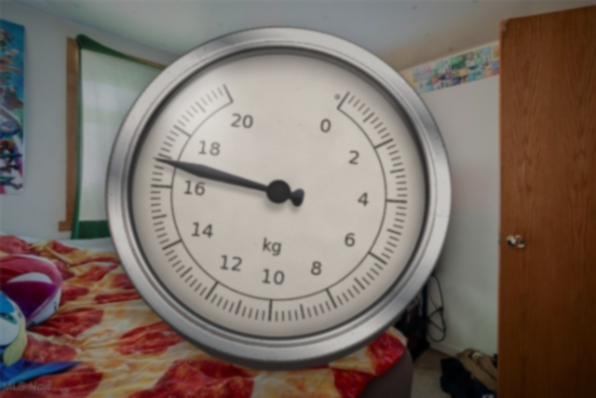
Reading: 16.8; kg
